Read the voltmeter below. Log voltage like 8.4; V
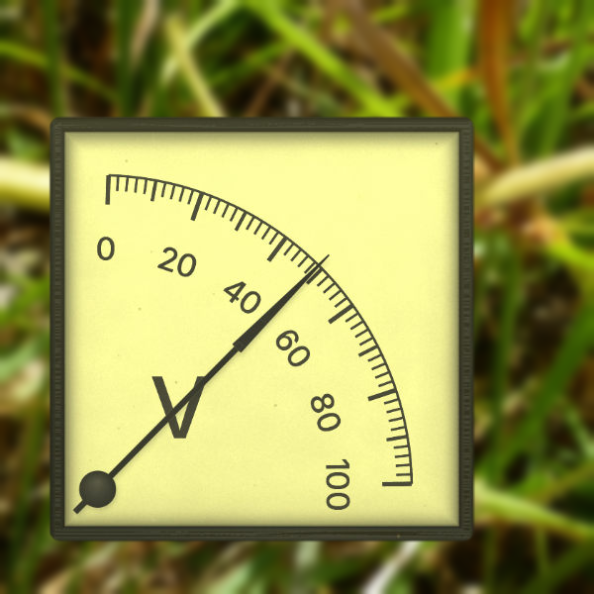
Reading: 49; V
